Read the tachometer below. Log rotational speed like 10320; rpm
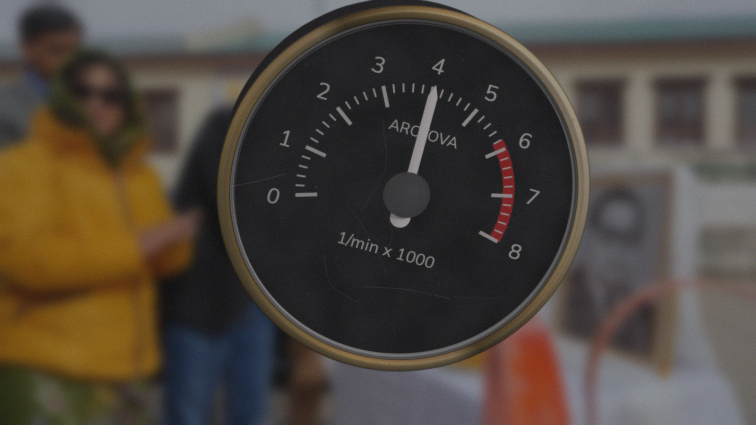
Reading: 4000; rpm
